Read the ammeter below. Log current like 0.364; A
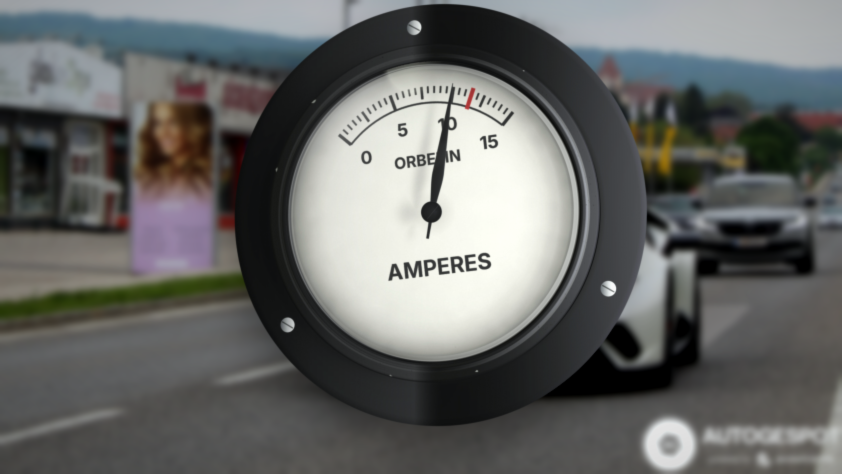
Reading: 10; A
